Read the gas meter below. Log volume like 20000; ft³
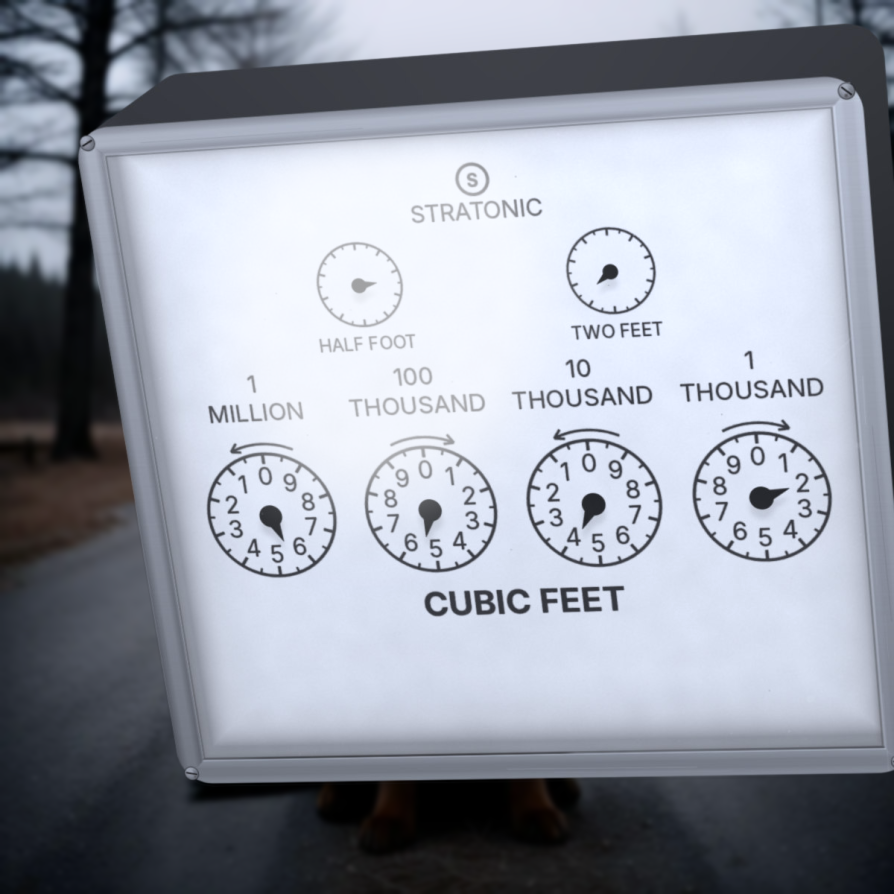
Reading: 554200; ft³
